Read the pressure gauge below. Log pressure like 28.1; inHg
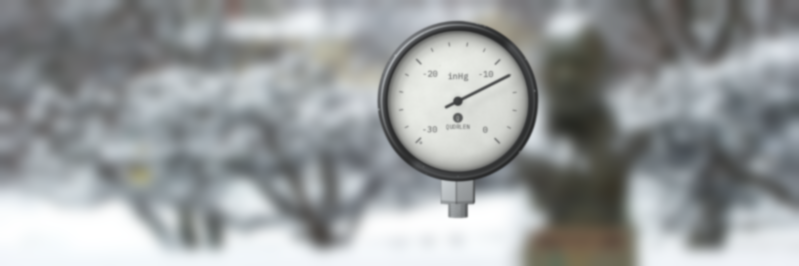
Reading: -8; inHg
